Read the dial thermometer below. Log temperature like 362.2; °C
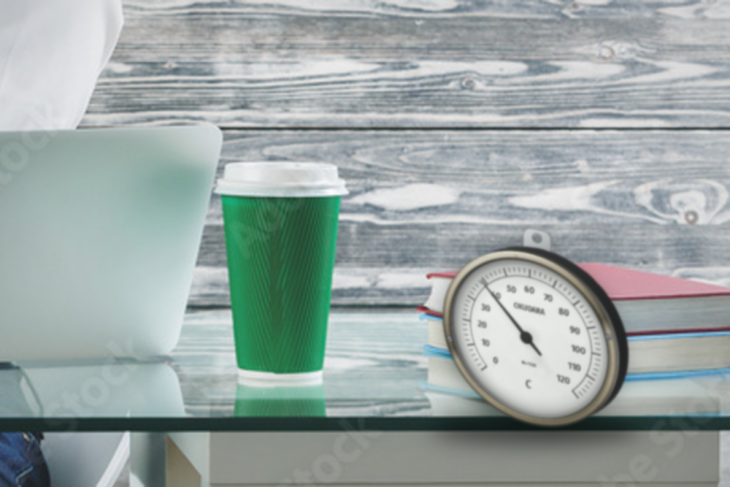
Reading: 40; °C
